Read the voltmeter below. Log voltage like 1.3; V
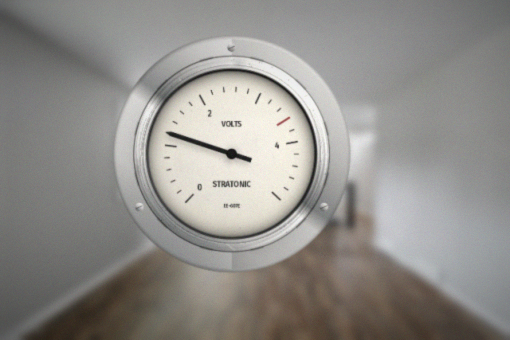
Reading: 1.2; V
